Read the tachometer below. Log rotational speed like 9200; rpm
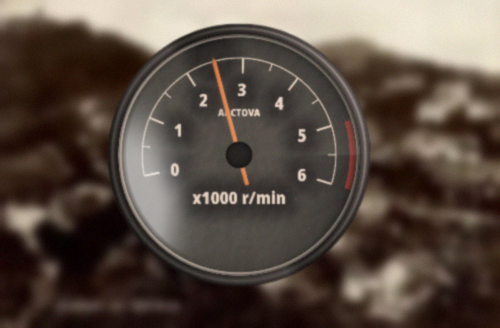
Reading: 2500; rpm
